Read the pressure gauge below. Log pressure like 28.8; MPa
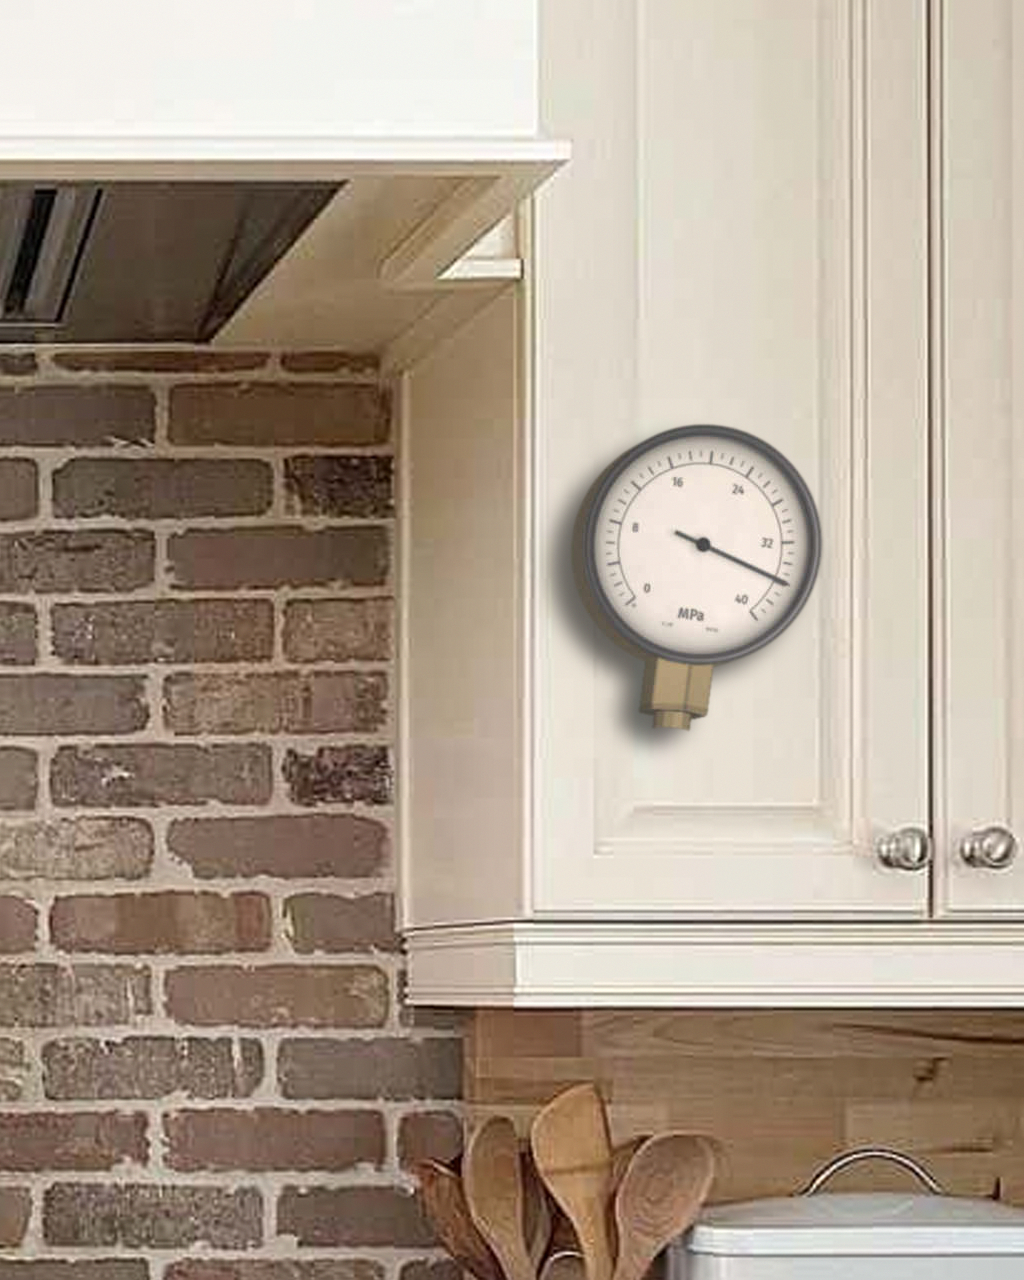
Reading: 36; MPa
